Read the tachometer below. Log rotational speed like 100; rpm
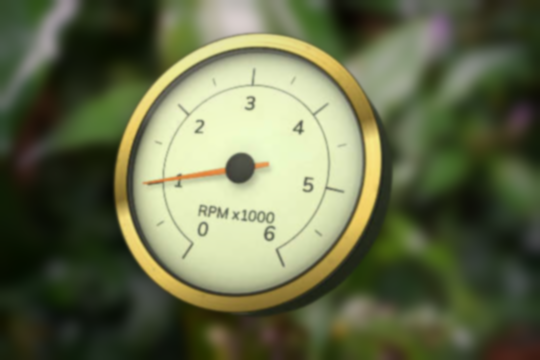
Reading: 1000; rpm
